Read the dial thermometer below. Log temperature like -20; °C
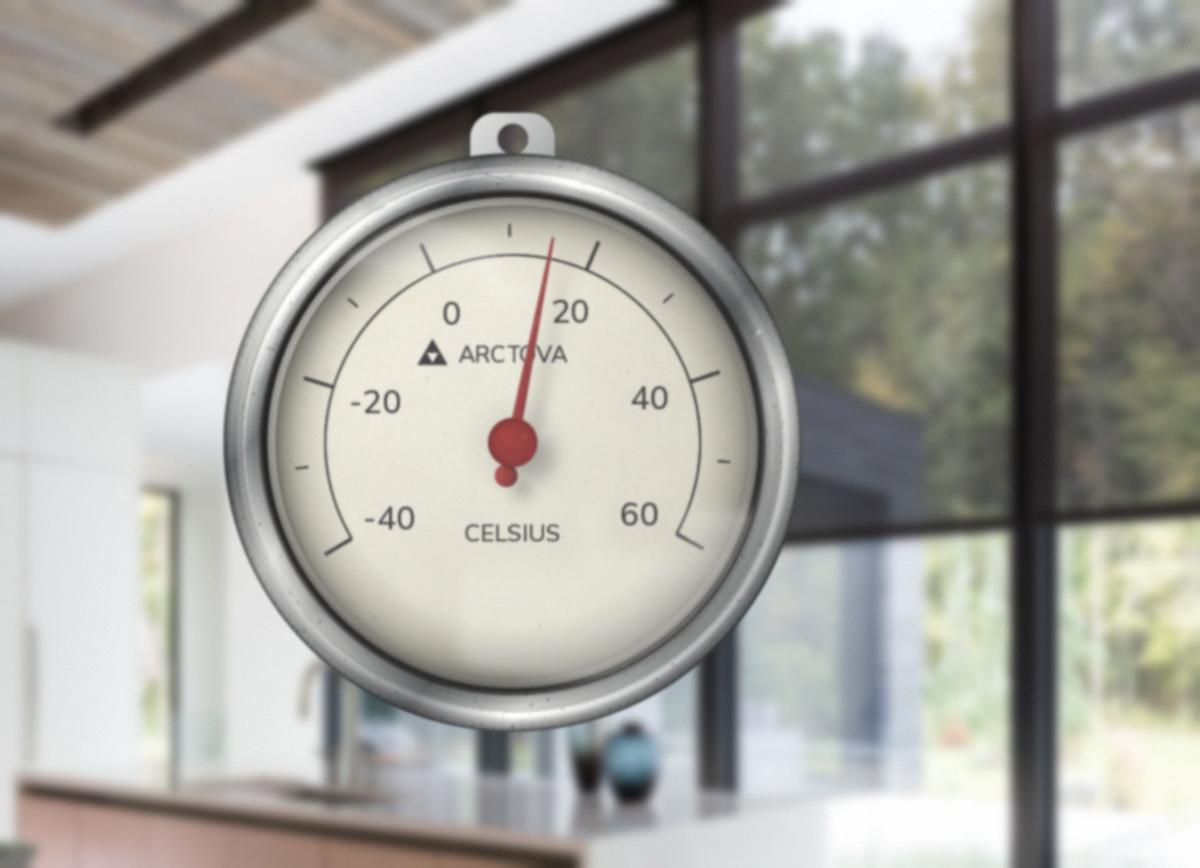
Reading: 15; °C
